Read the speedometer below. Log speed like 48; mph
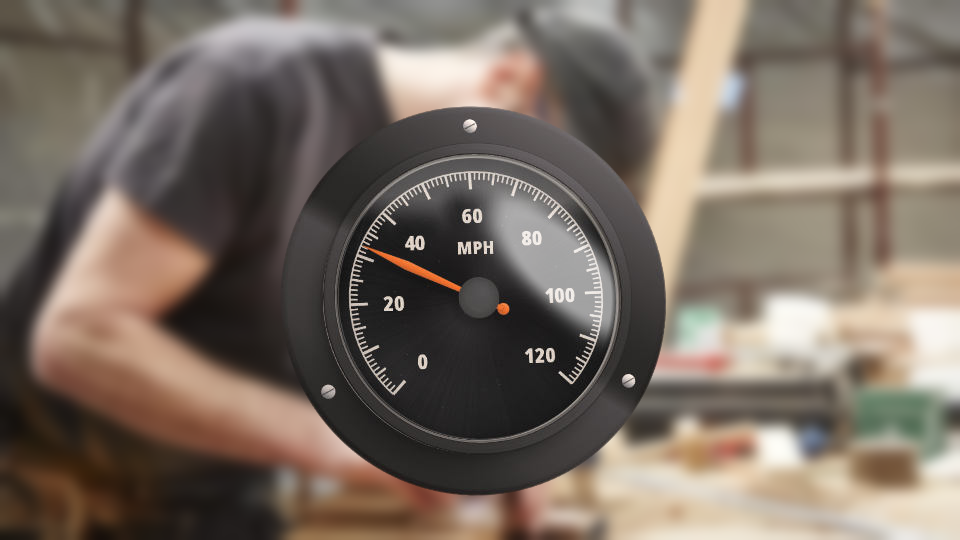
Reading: 32; mph
